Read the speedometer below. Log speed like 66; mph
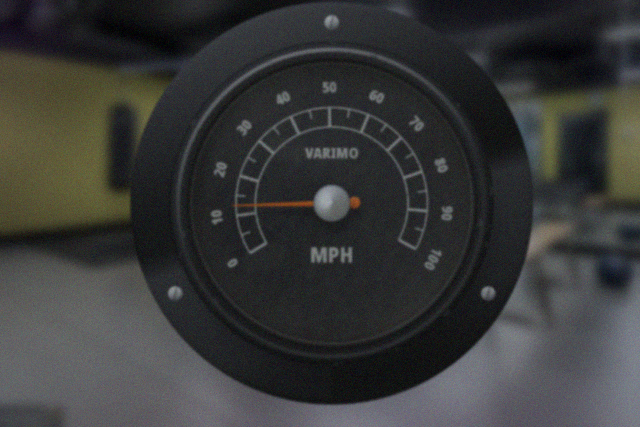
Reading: 12.5; mph
